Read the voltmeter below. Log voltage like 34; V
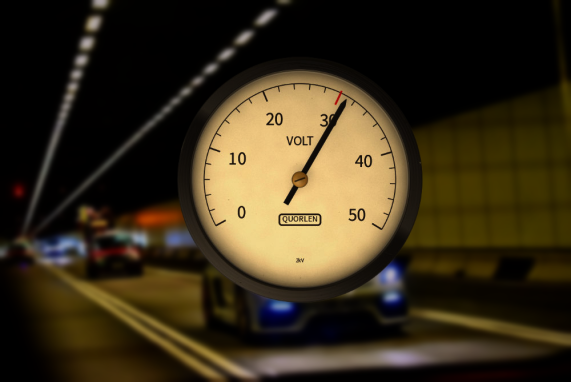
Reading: 31; V
